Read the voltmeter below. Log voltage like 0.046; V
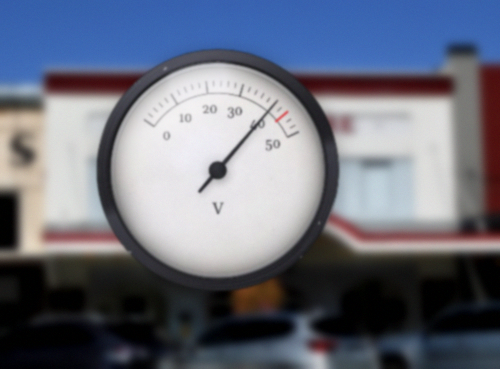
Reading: 40; V
